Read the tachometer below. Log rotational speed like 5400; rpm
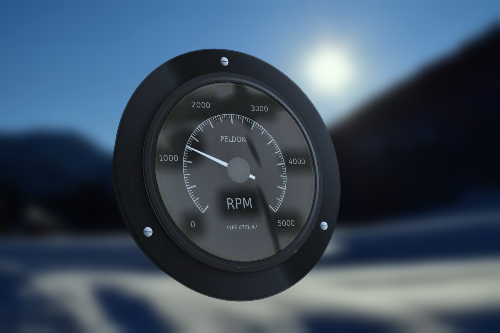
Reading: 1250; rpm
